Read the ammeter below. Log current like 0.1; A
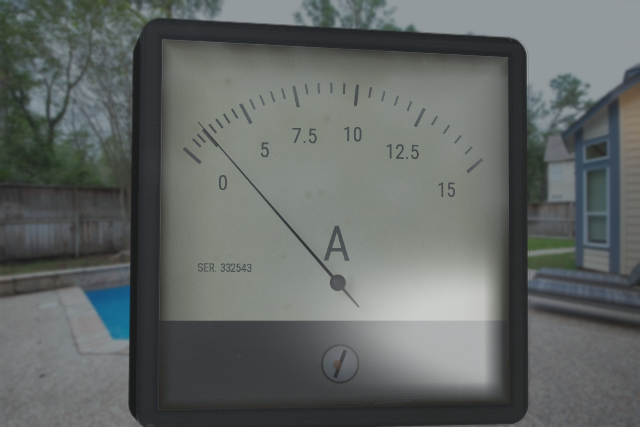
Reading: 2.5; A
